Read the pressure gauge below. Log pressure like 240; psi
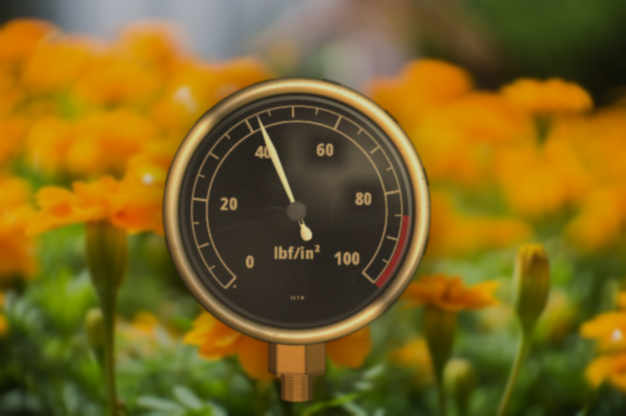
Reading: 42.5; psi
